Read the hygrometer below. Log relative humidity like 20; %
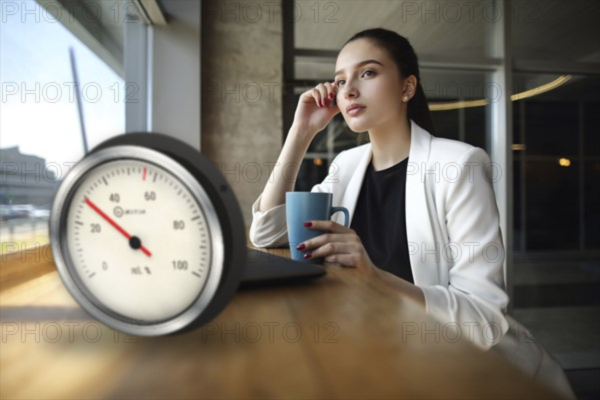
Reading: 30; %
